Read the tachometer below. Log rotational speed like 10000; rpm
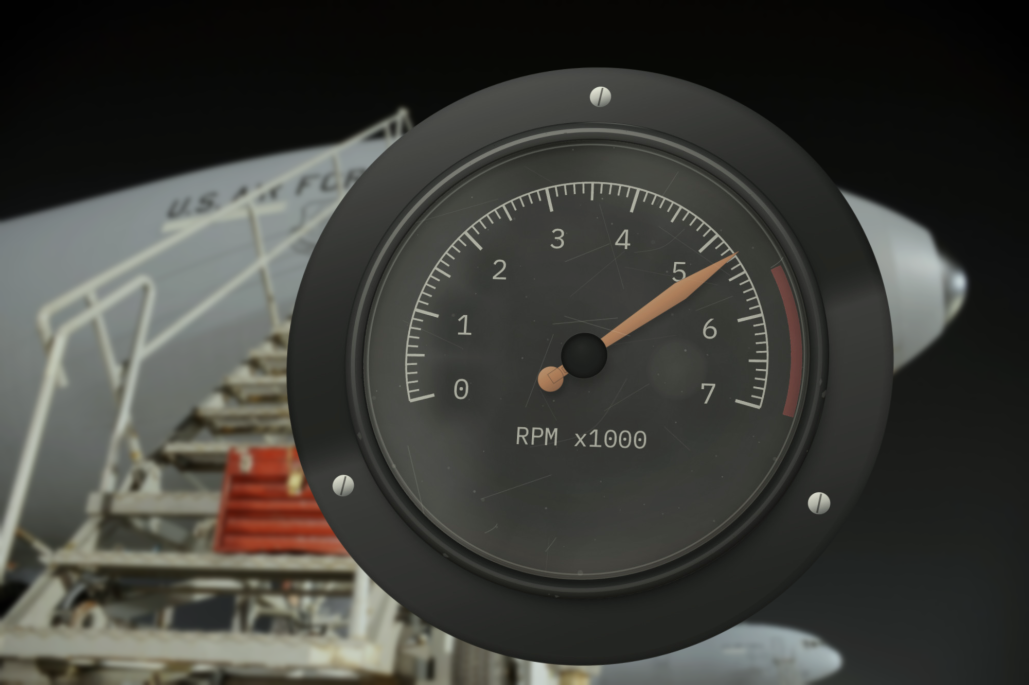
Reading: 5300; rpm
